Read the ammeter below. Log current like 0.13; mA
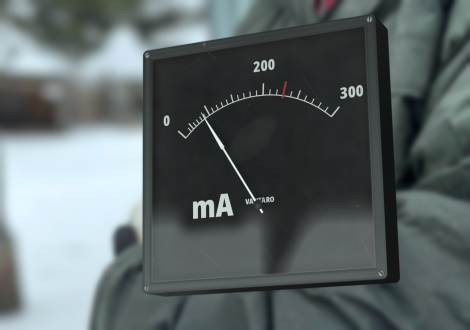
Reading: 90; mA
